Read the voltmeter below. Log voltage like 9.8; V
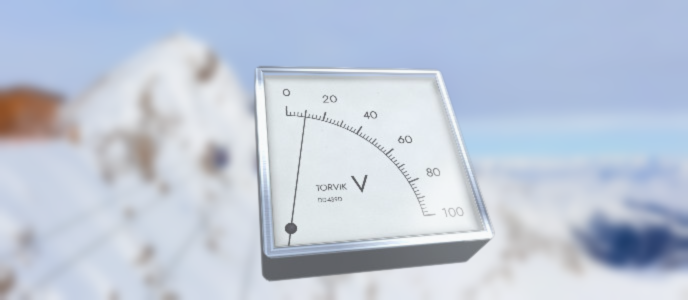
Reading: 10; V
